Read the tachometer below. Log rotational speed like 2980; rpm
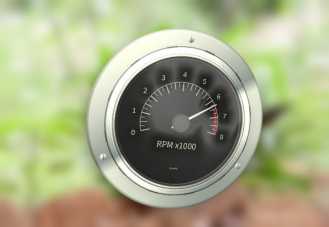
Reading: 6250; rpm
